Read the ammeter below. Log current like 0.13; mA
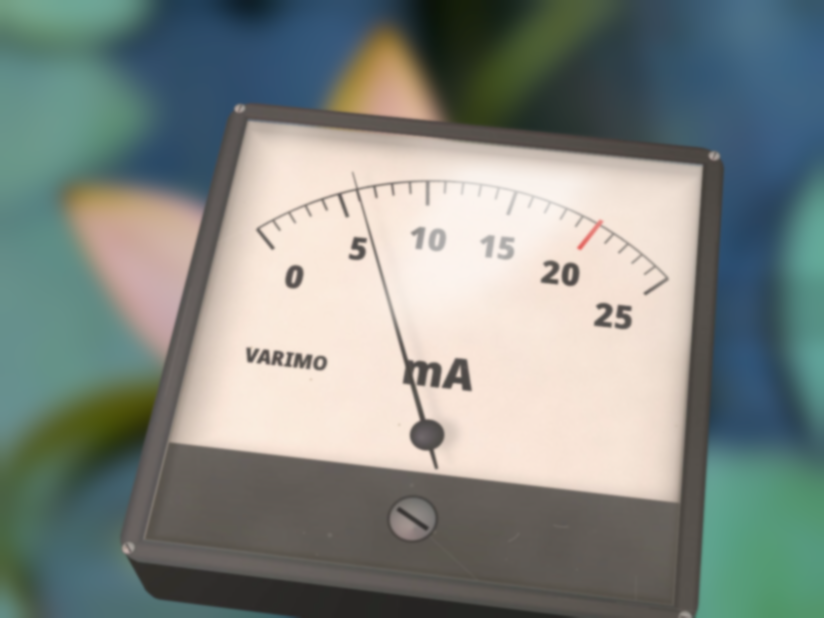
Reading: 6; mA
